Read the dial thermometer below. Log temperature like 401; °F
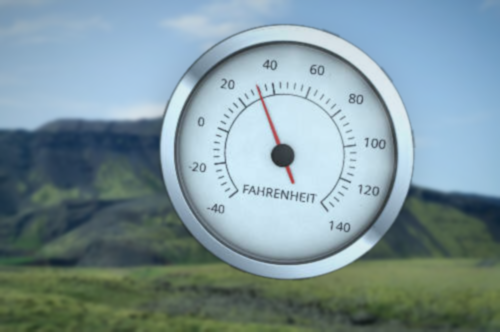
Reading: 32; °F
